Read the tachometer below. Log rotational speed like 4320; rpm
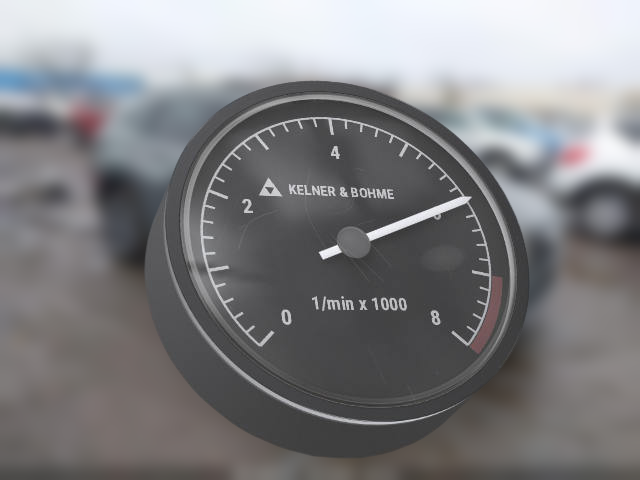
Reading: 6000; rpm
